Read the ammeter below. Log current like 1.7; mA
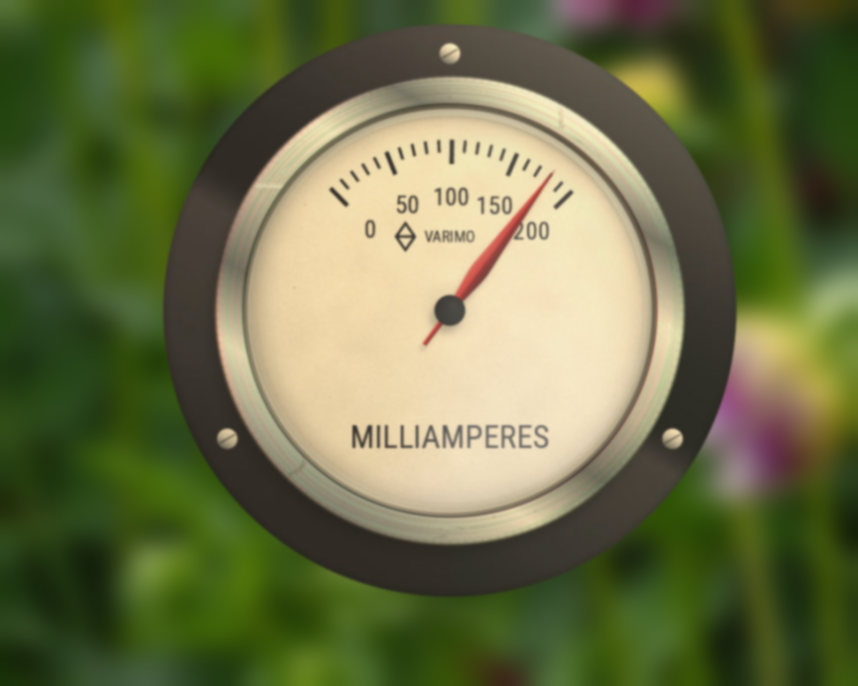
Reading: 180; mA
